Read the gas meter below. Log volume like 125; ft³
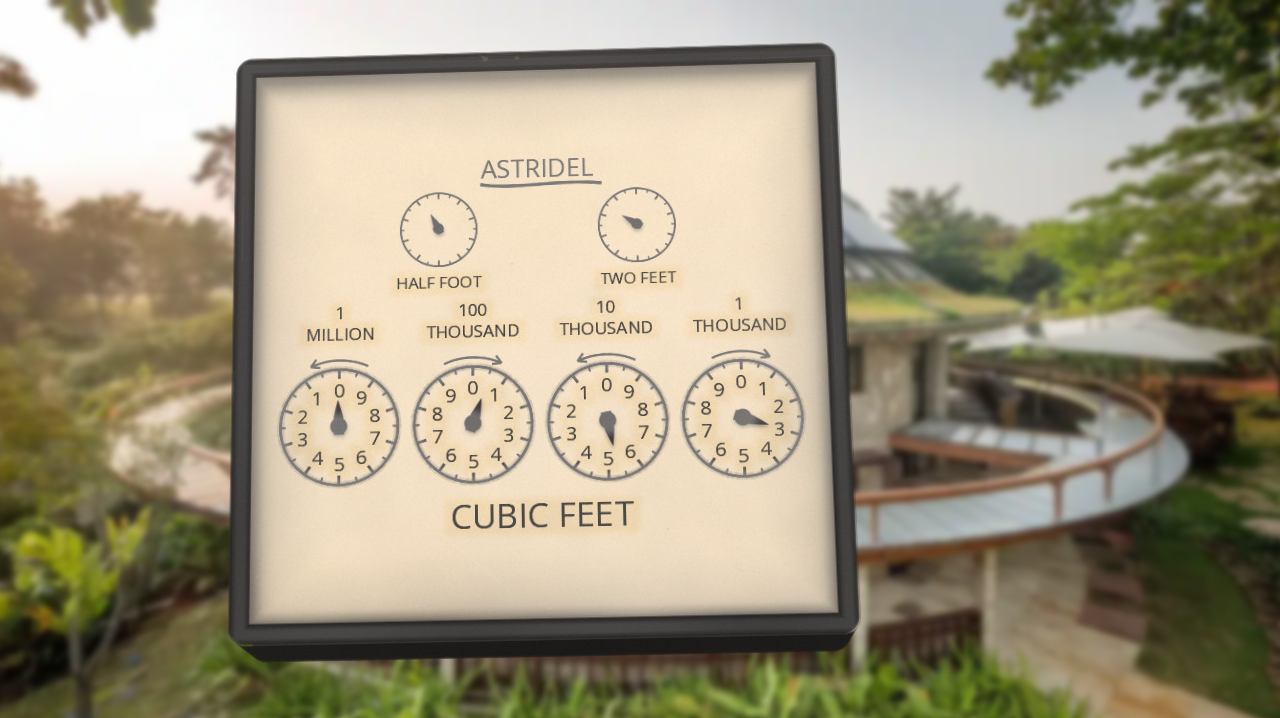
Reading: 5300; ft³
